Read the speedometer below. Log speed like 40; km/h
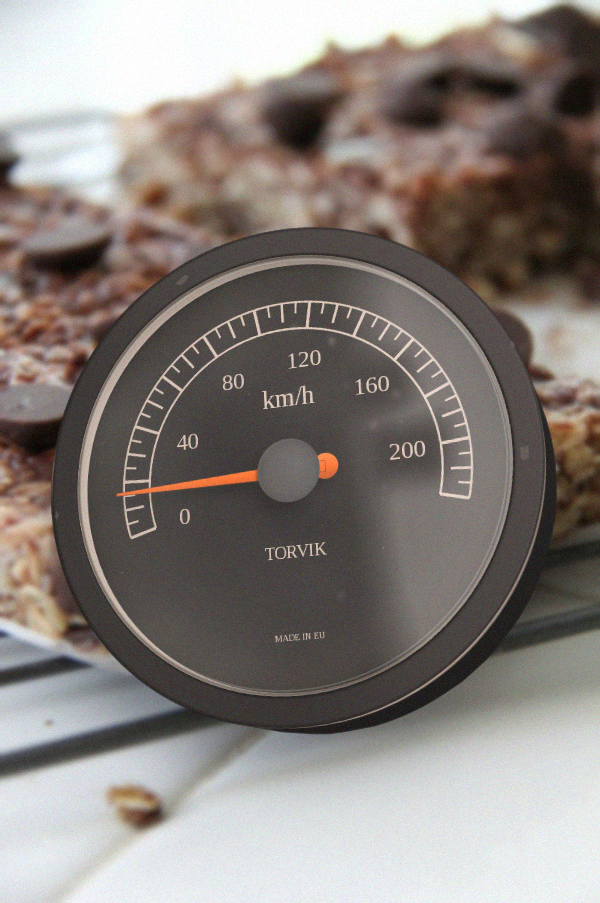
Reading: 15; km/h
